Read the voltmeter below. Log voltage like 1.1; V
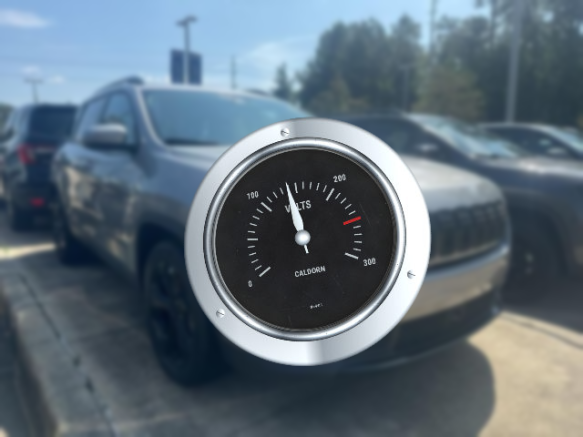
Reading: 140; V
